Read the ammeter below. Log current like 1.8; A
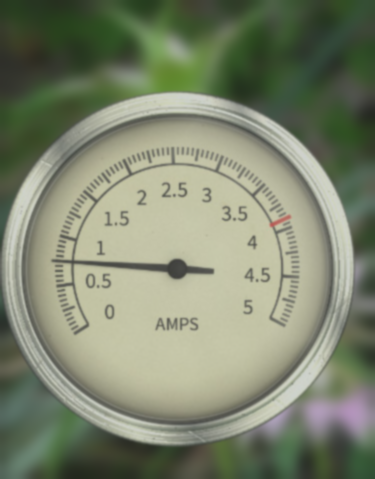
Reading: 0.75; A
